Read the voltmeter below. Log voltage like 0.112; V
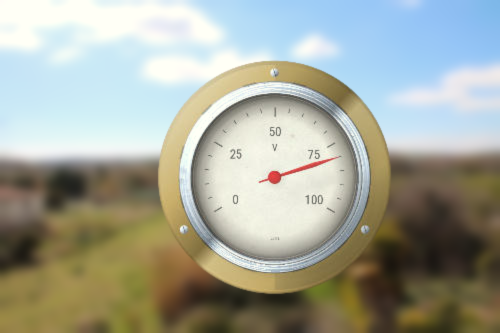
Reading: 80; V
